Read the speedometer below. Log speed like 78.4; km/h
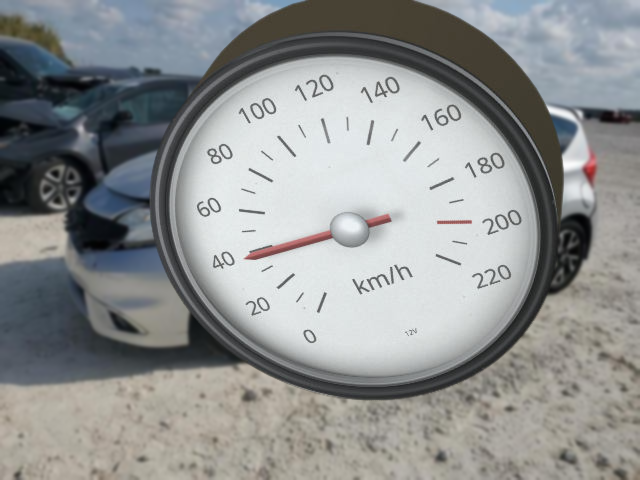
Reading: 40; km/h
